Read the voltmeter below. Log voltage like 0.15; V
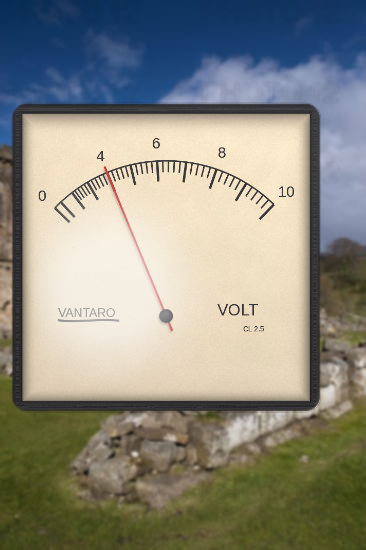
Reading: 4; V
